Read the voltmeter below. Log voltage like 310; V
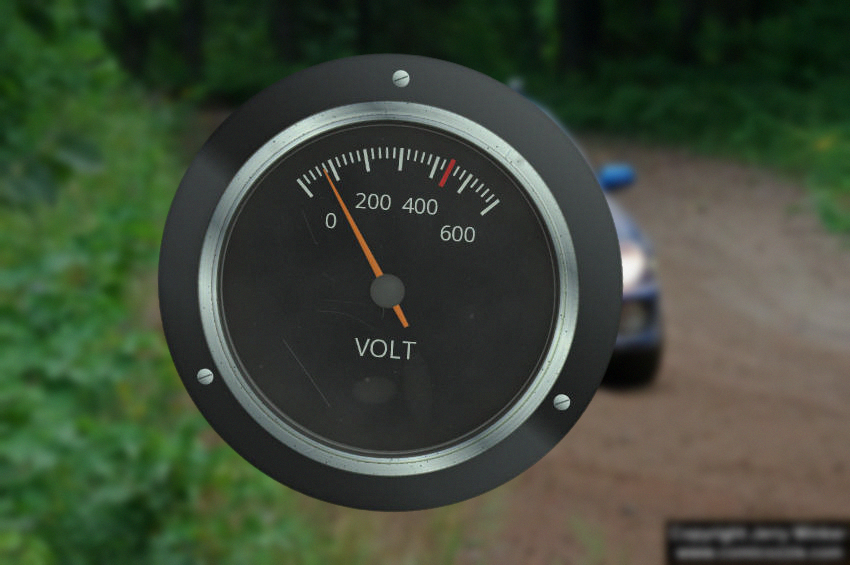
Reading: 80; V
